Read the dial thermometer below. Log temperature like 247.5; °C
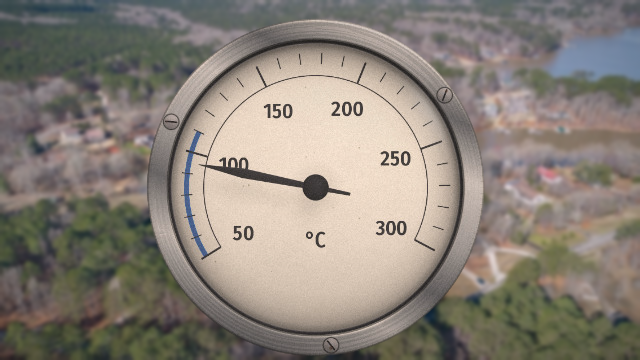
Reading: 95; °C
